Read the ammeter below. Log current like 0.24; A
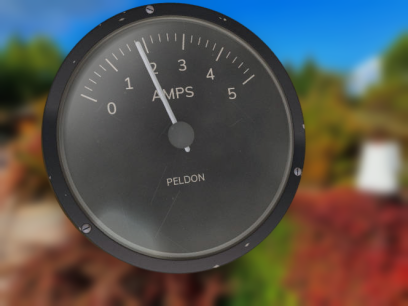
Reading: 1.8; A
